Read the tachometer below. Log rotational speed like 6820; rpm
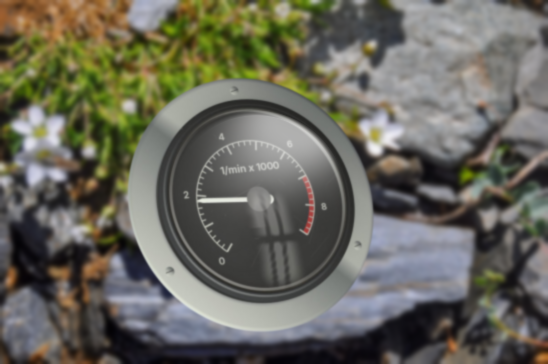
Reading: 1800; rpm
